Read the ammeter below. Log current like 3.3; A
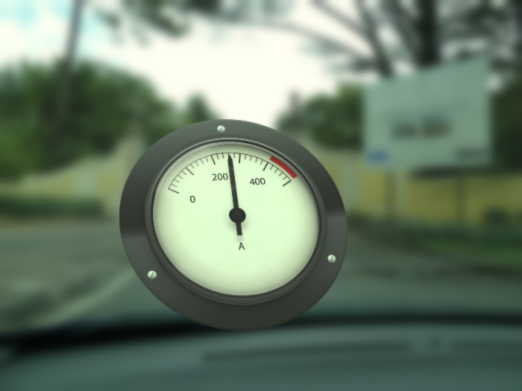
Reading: 260; A
